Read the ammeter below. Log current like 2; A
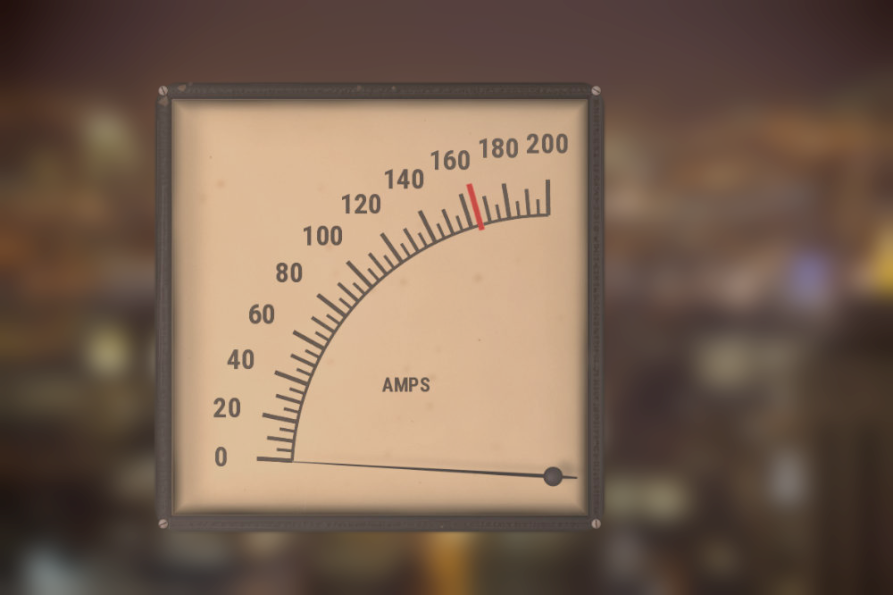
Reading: 0; A
